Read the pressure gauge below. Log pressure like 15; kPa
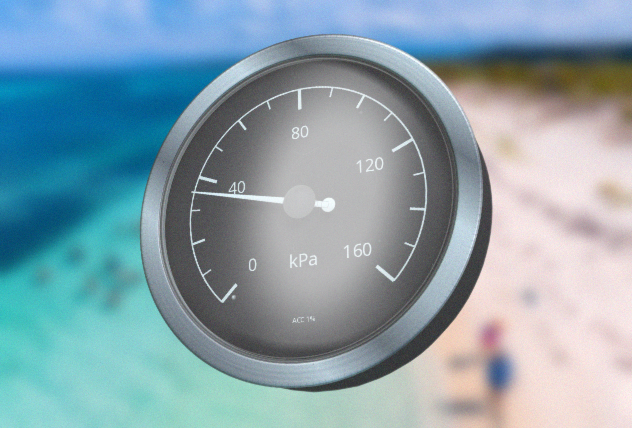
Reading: 35; kPa
